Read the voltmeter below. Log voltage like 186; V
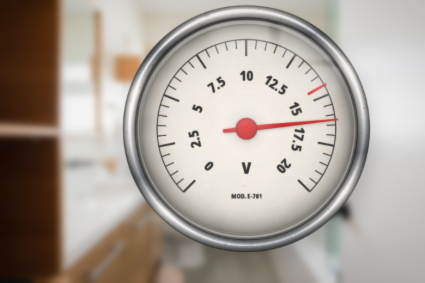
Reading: 16.25; V
